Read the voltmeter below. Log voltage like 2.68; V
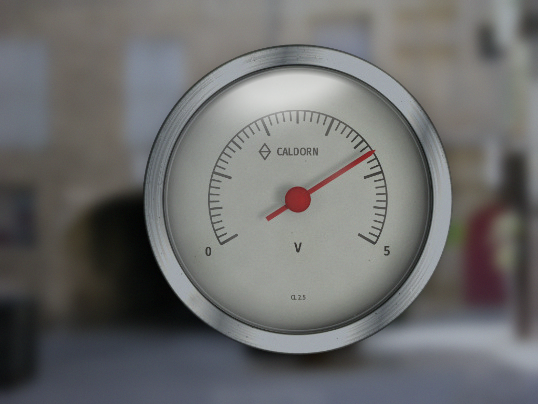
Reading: 3.7; V
